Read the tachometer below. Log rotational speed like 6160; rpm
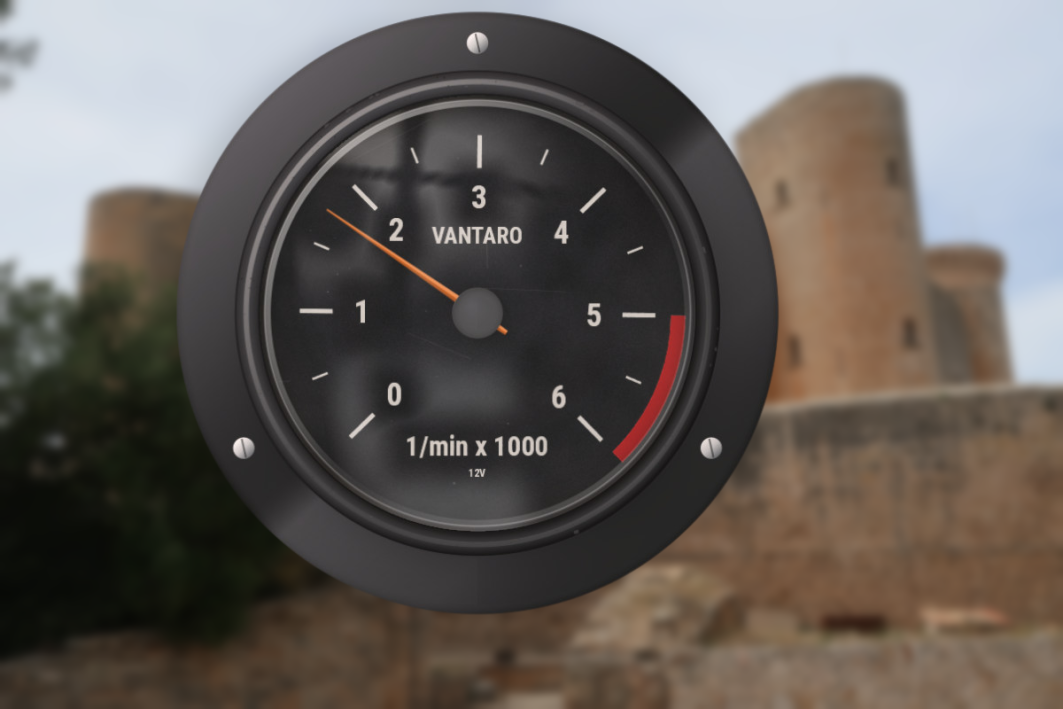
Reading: 1750; rpm
